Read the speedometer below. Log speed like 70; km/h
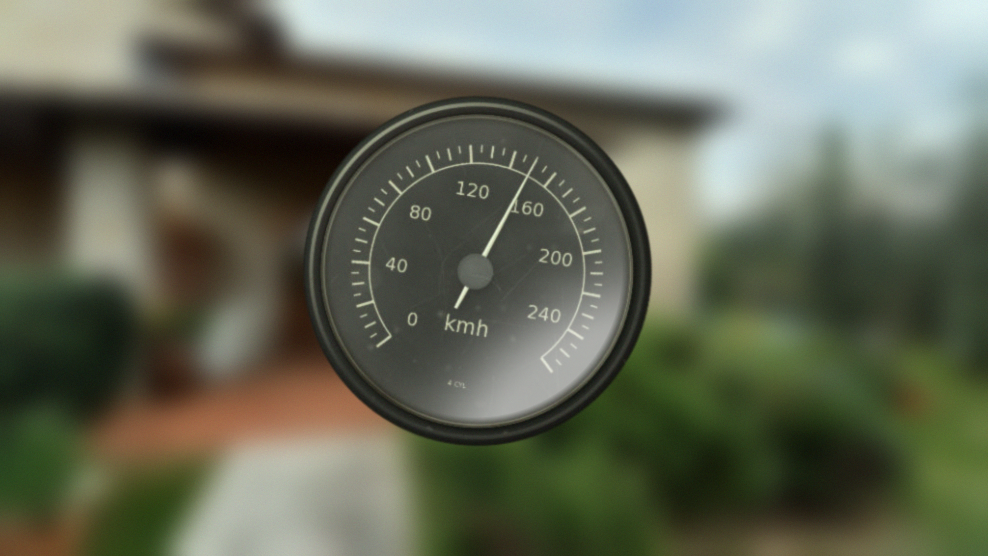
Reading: 150; km/h
